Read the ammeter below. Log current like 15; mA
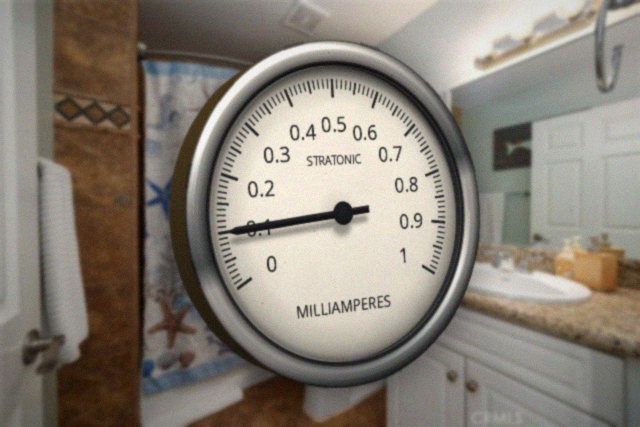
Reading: 0.1; mA
